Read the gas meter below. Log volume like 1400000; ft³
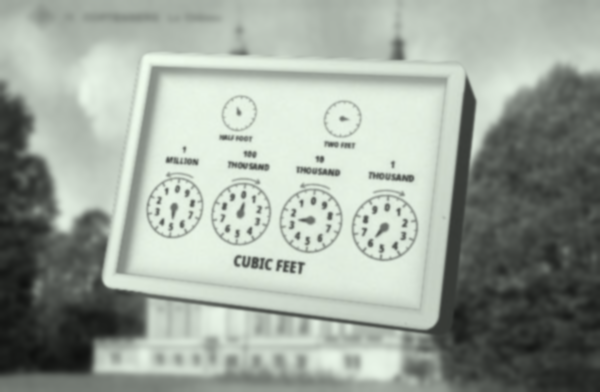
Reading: 502600; ft³
